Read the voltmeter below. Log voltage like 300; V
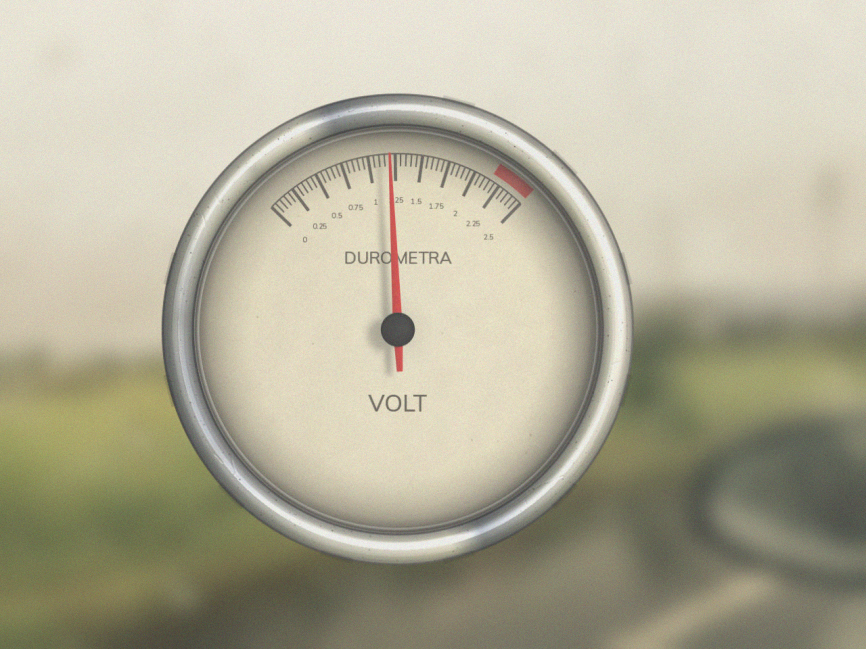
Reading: 1.2; V
